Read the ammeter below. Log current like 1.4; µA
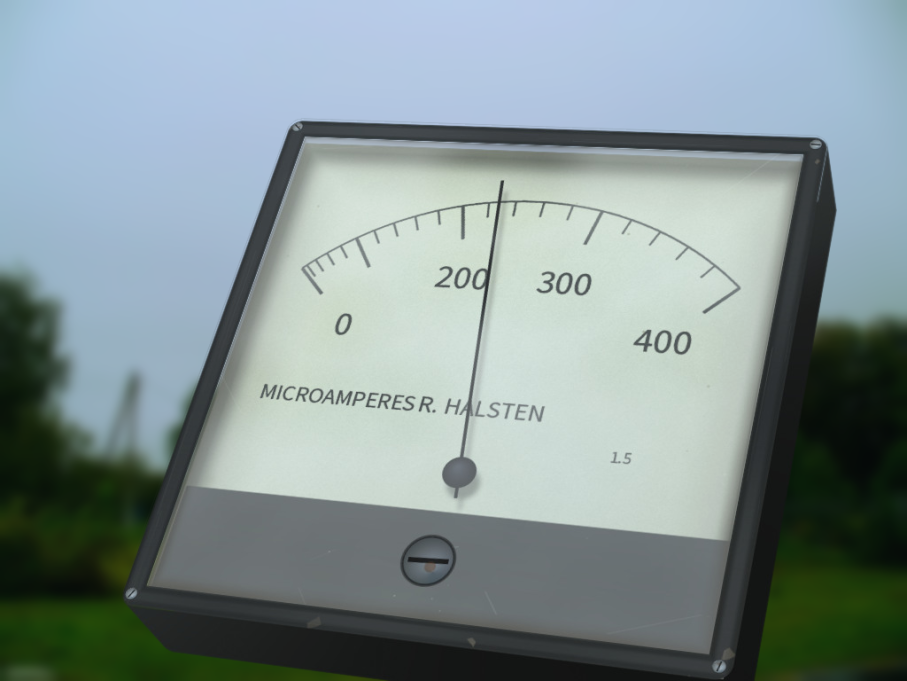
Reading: 230; µA
